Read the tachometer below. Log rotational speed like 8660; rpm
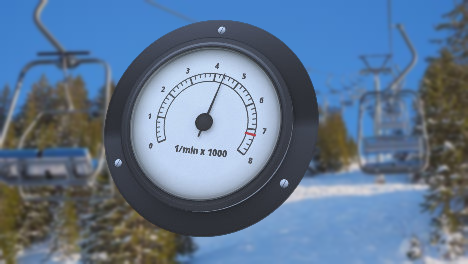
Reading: 4400; rpm
